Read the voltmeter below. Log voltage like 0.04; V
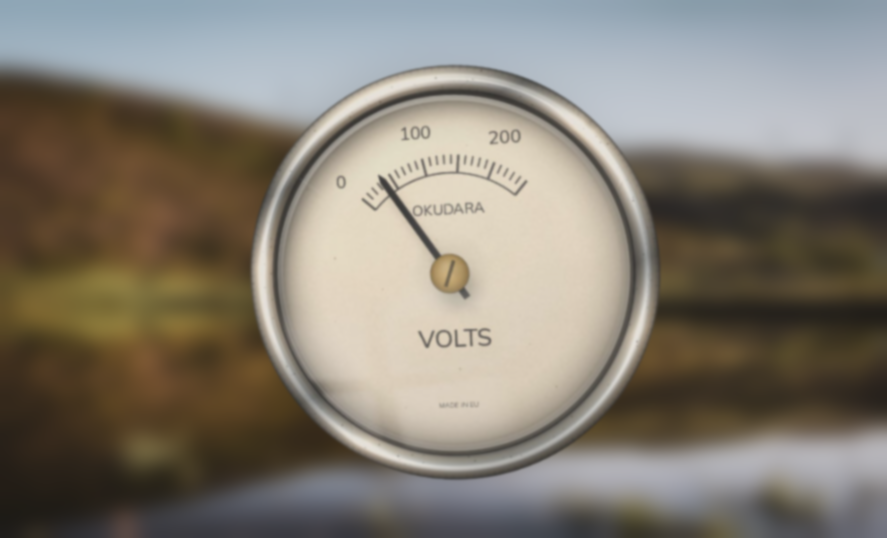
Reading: 40; V
